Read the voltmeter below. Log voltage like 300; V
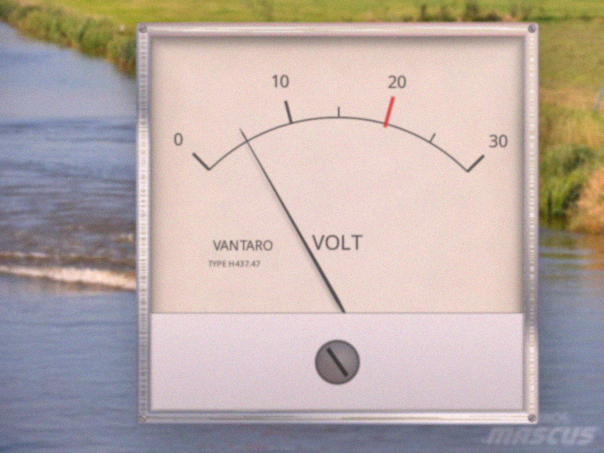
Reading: 5; V
